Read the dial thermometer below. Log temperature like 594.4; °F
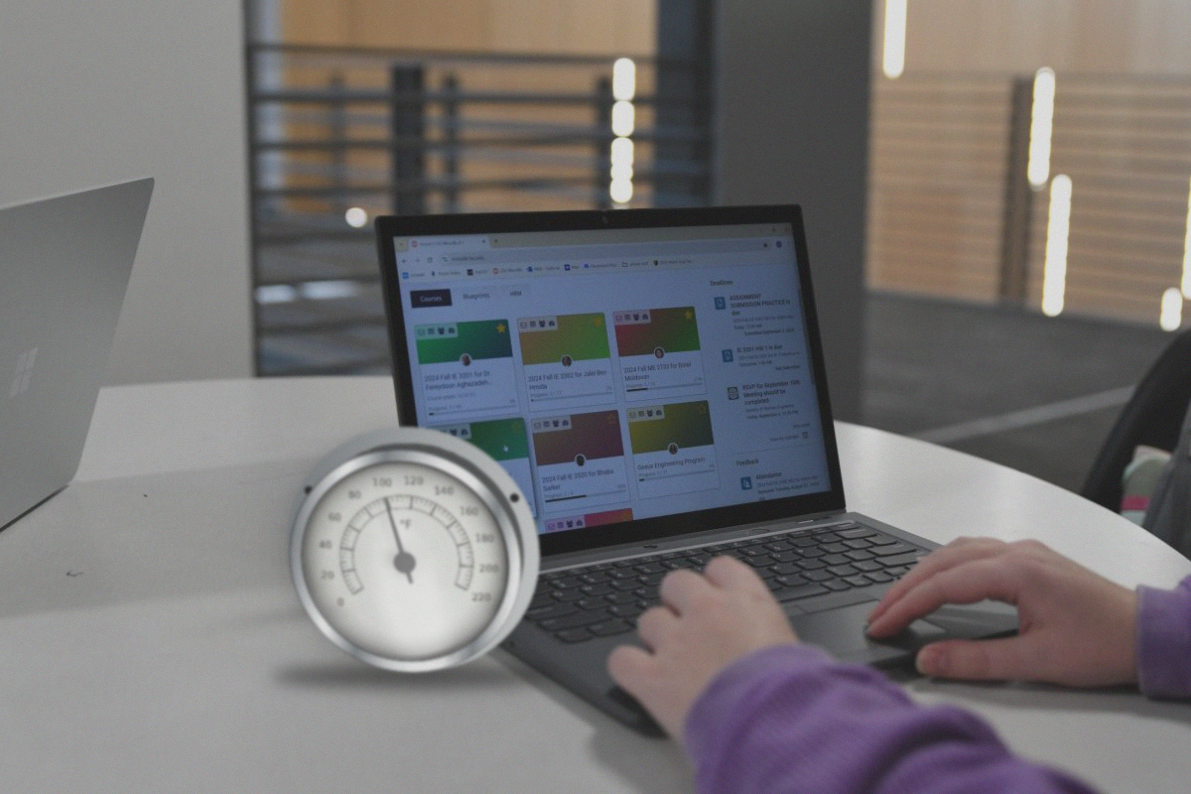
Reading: 100; °F
